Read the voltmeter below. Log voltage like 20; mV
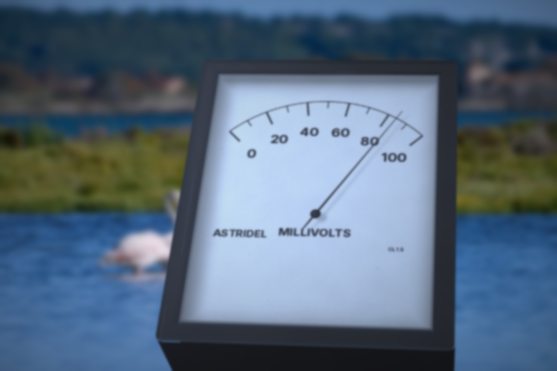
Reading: 85; mV
